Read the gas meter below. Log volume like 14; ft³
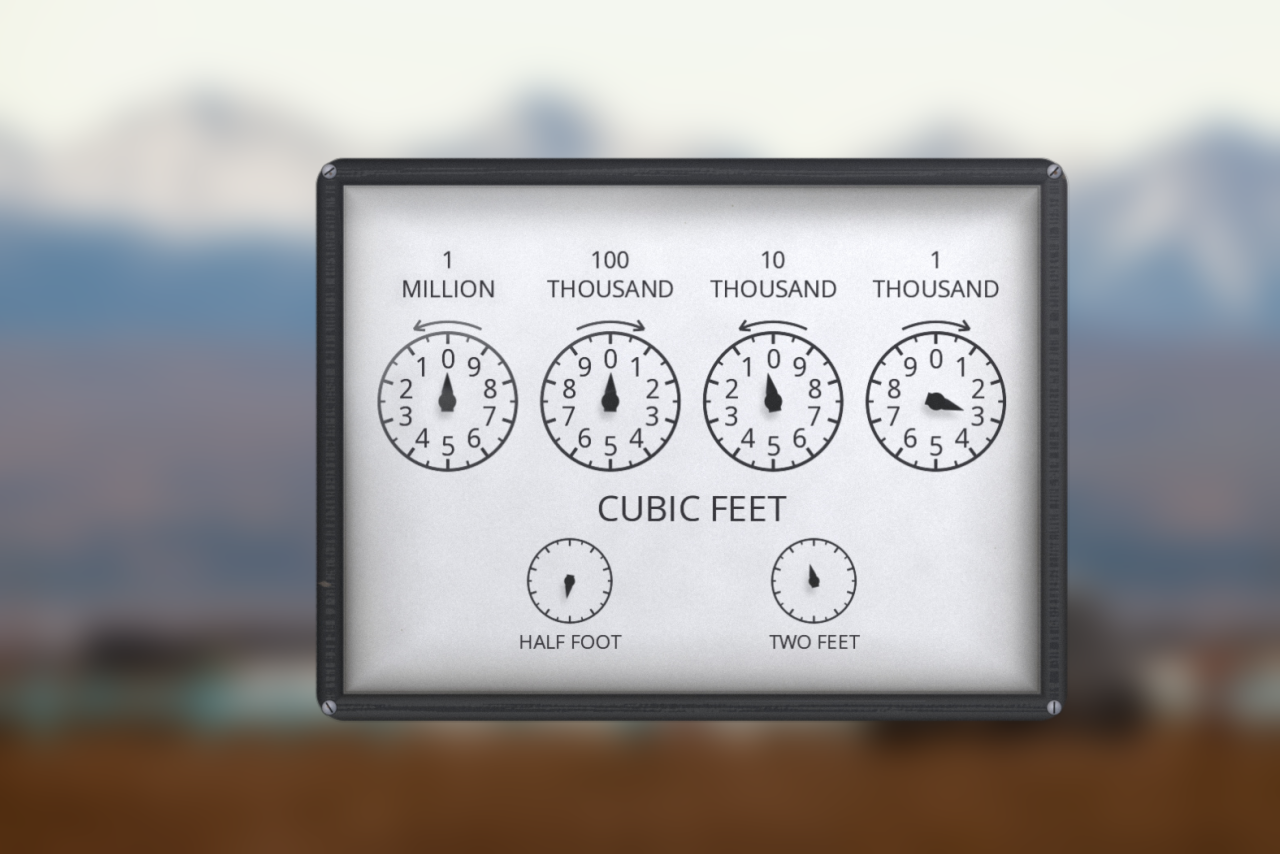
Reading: 300; ft³
